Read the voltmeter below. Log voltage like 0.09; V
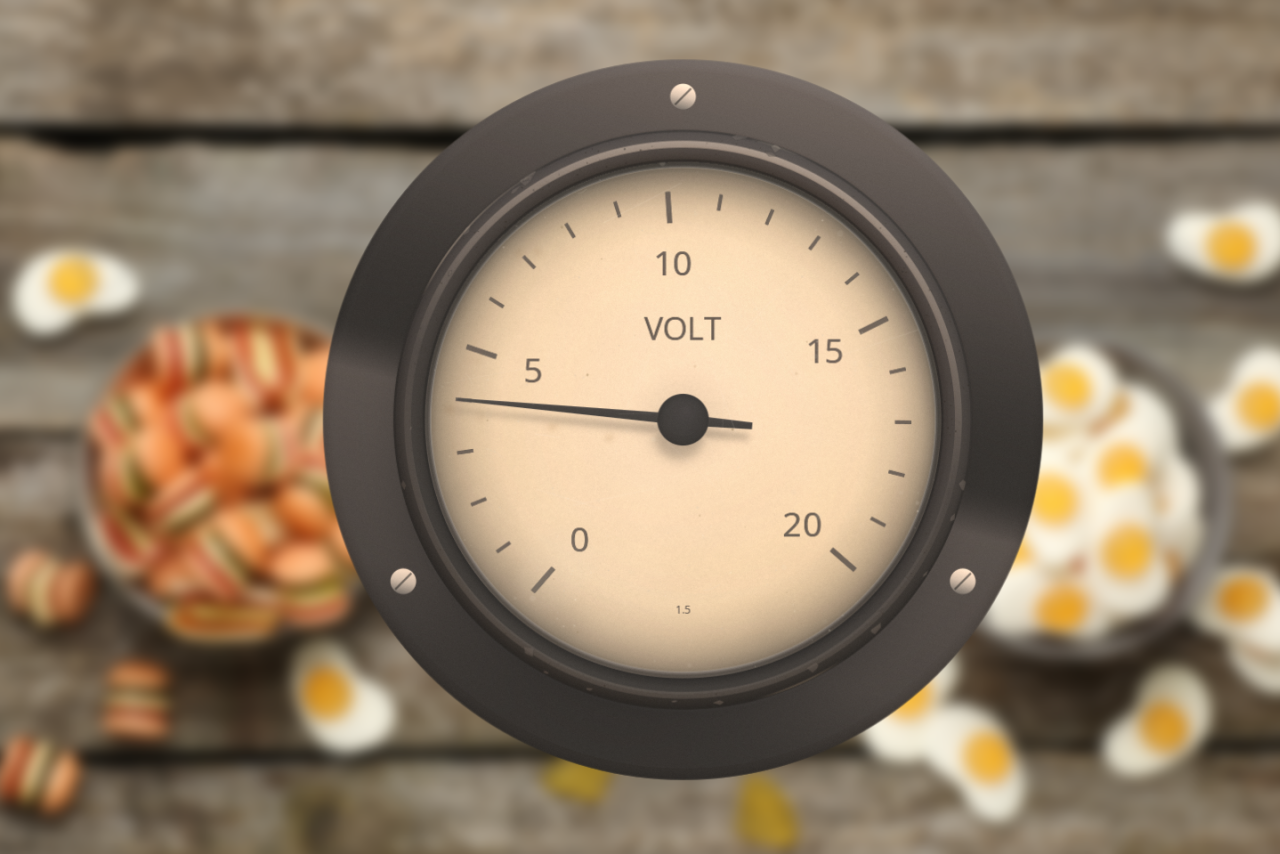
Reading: 4; V
